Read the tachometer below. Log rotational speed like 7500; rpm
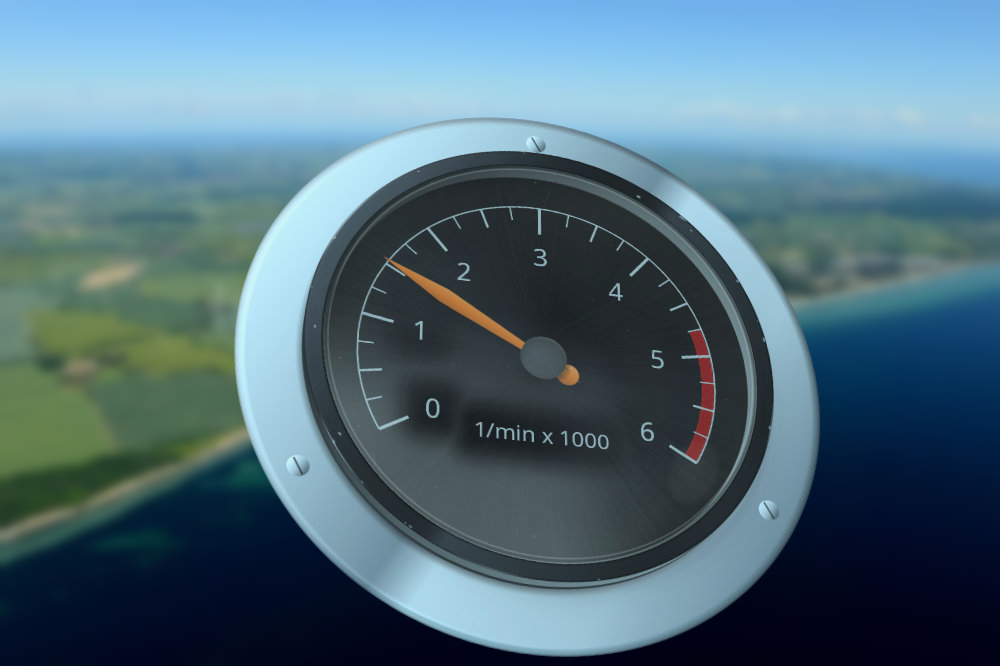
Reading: 1500; rpm
